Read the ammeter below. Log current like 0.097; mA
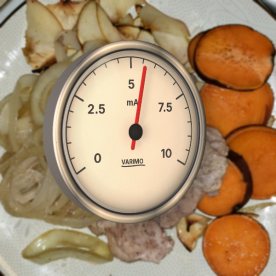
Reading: 5.5; mA
